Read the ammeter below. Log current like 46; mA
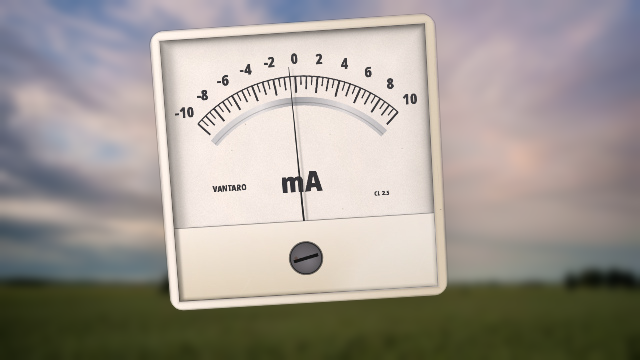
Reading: -0.5; mA
